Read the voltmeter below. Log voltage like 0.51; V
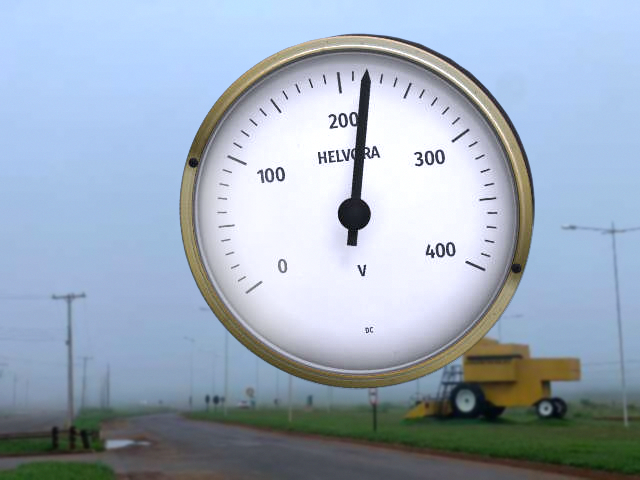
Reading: 220; V
